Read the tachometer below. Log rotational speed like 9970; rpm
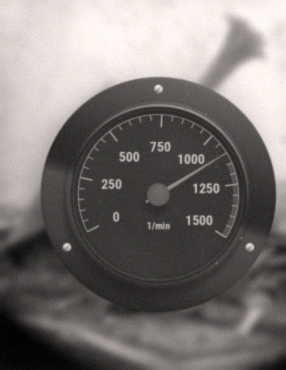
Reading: 1100; rpm
